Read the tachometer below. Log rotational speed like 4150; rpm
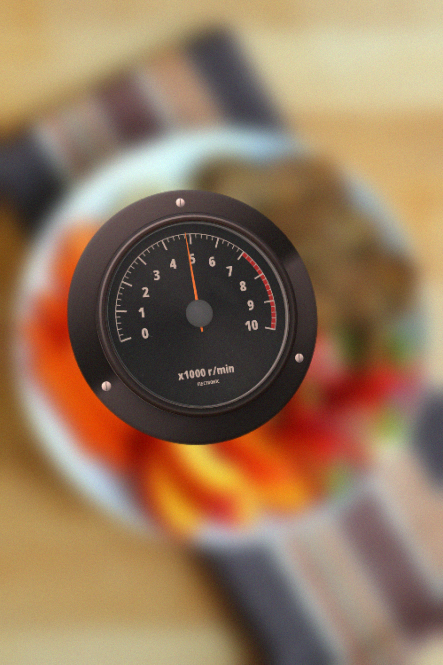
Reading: 4800; rpm
